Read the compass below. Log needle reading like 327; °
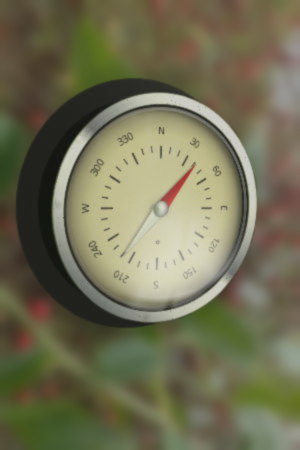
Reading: 40; °
